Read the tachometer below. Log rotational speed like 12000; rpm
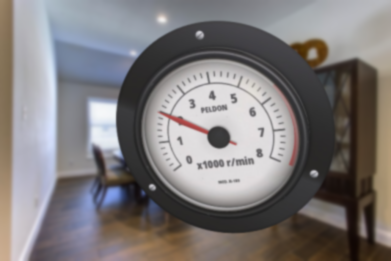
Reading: 2000; rpm
